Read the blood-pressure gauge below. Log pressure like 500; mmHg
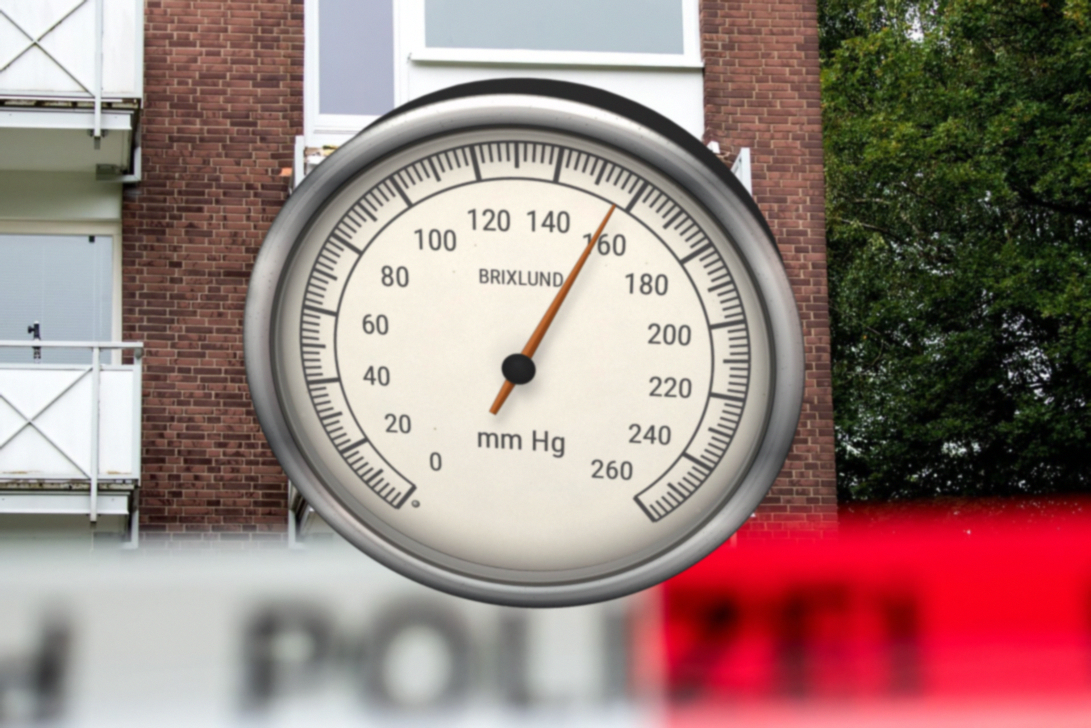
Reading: 156; mmHg
